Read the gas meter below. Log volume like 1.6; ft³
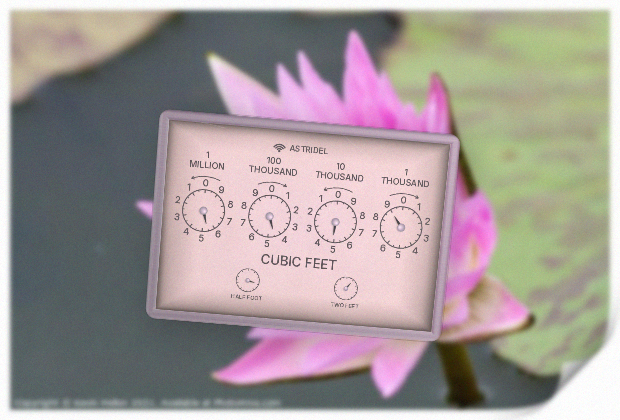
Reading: 544900; ft³
